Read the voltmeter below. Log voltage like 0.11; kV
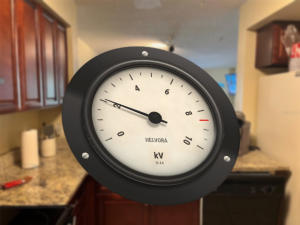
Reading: 2; kV
